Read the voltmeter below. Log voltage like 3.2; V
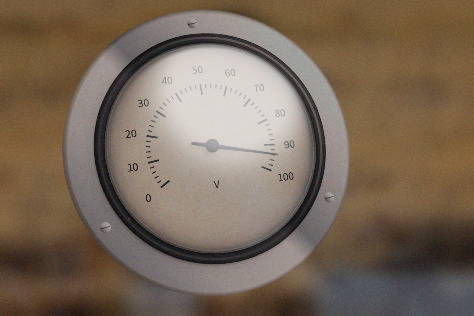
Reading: 94; V
